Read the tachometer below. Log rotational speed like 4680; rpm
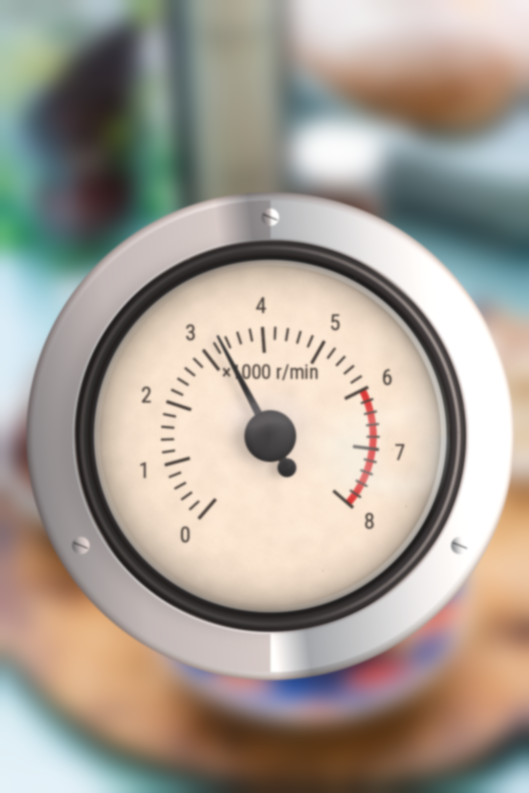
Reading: 3300; rpm
